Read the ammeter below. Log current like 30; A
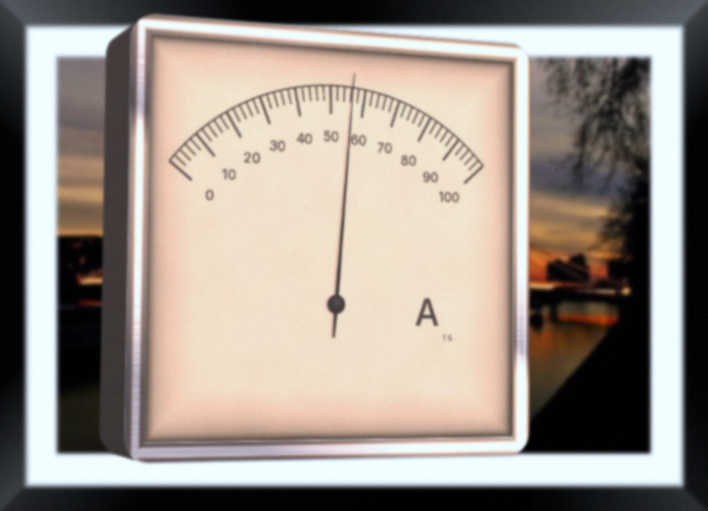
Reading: 56; A
